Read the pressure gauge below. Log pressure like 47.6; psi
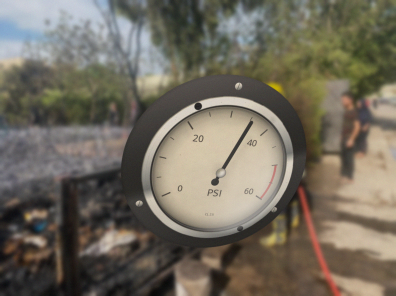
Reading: 35; psi
